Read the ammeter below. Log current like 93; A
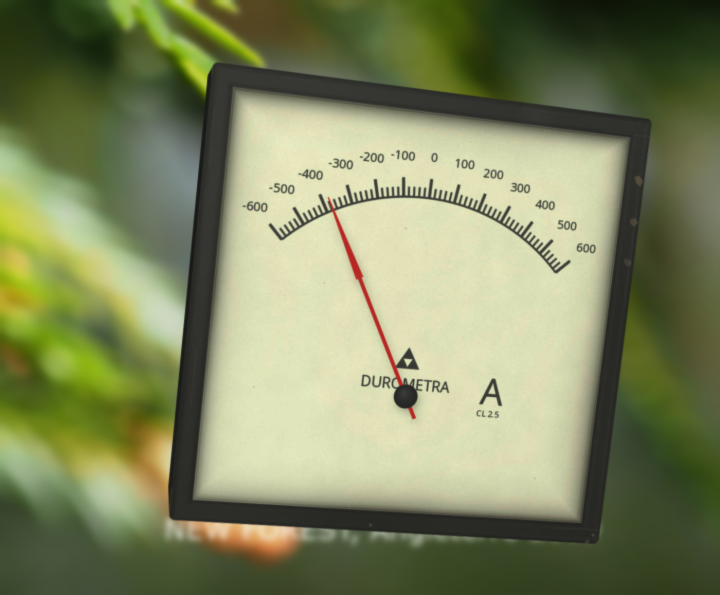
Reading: -380; A
